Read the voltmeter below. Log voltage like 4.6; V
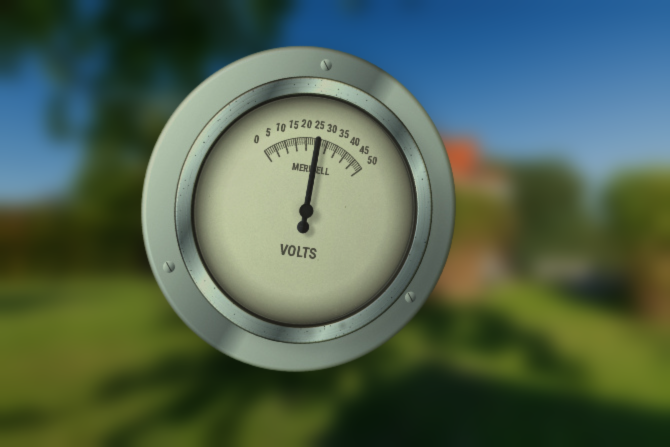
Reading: 25; V
